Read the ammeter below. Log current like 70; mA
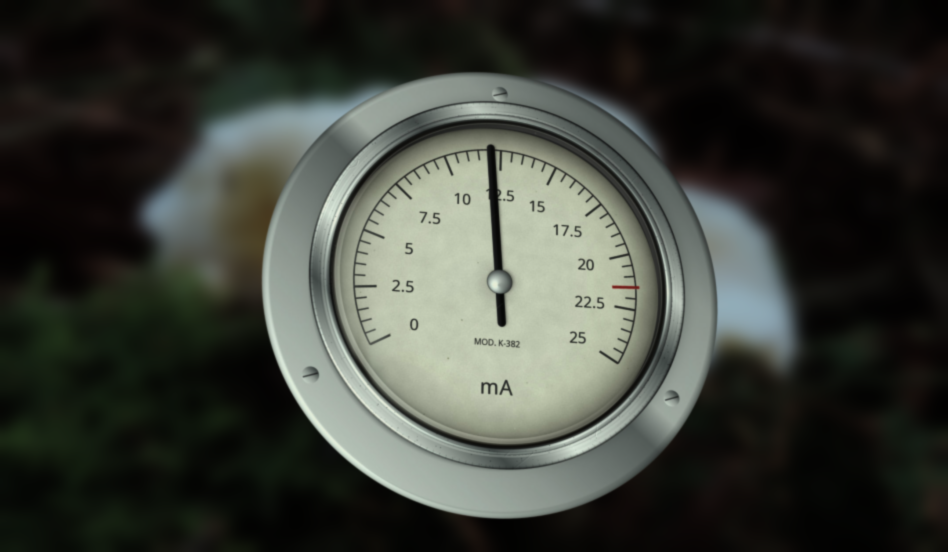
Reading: 12; mA
